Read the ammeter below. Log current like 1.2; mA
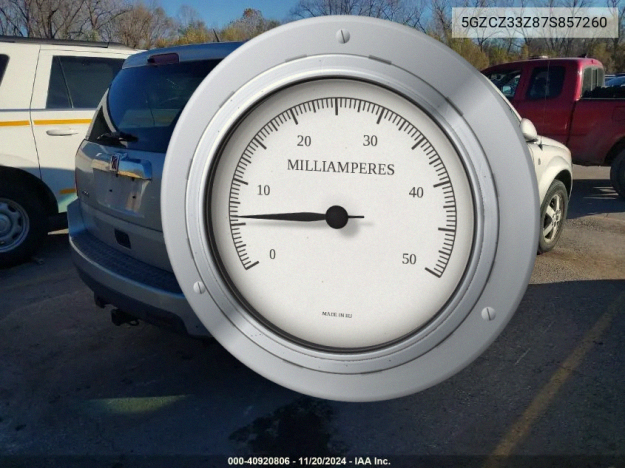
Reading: 6; mA
